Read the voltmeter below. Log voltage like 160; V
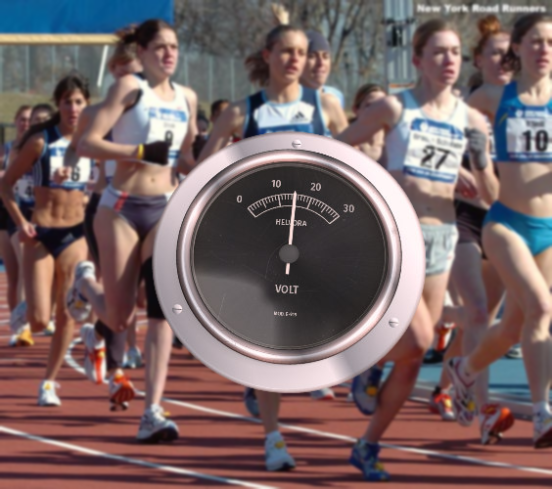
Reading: 15; V
